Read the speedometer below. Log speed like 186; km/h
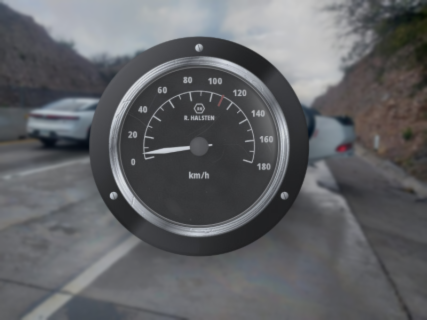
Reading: 5; km/h
